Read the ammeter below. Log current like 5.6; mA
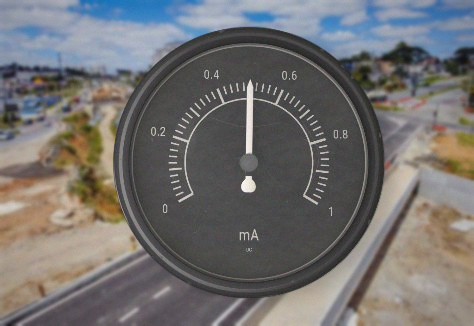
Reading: 0.5; mA
